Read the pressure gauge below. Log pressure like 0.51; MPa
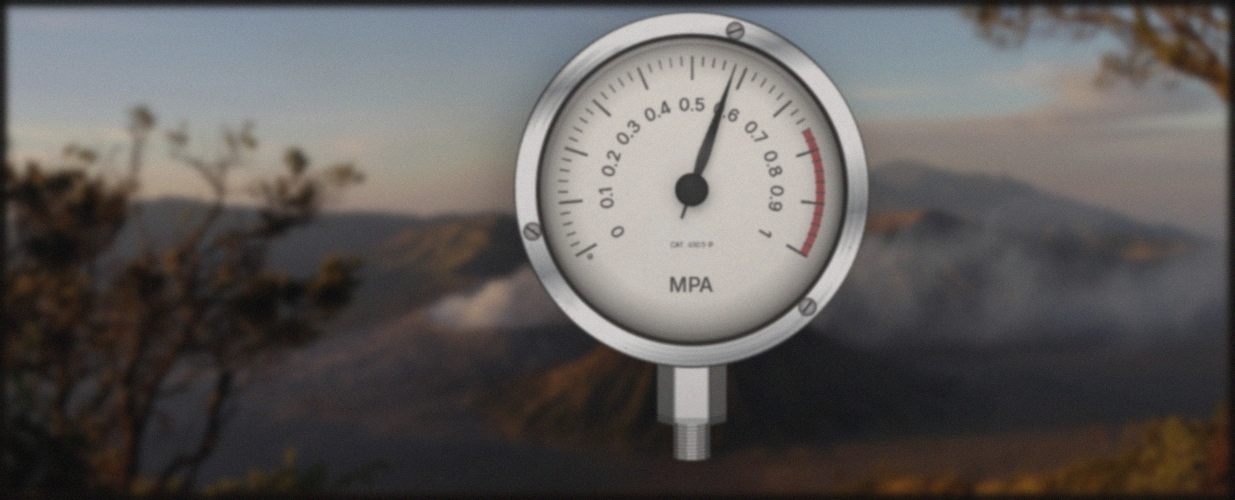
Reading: 0.58; MPa
